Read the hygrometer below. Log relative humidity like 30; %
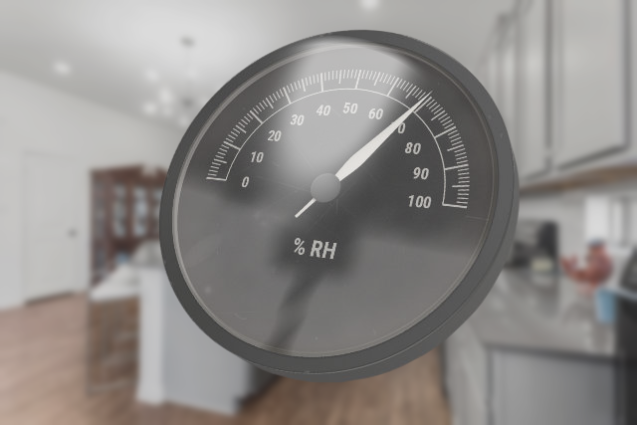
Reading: 70; %
